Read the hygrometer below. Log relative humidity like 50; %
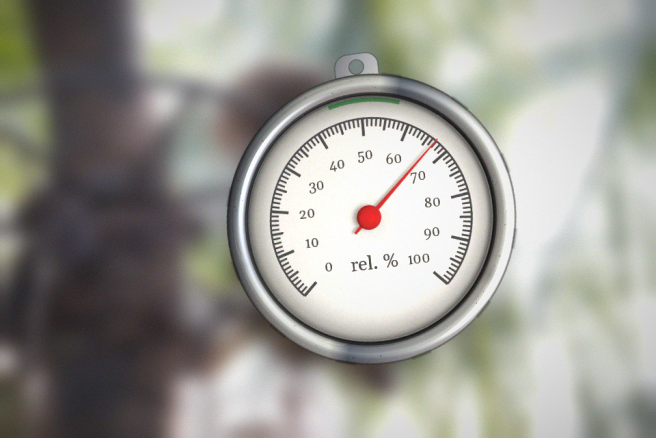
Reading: 67; %
